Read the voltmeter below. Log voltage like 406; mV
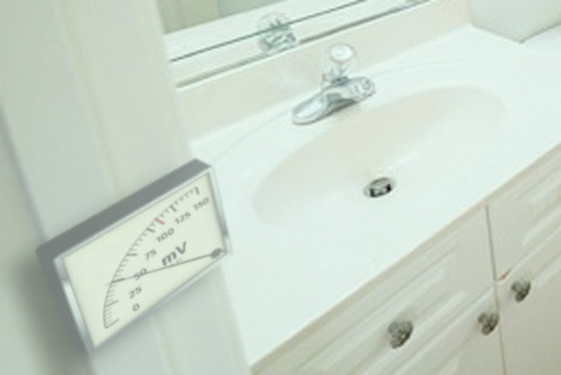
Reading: 50; mV
